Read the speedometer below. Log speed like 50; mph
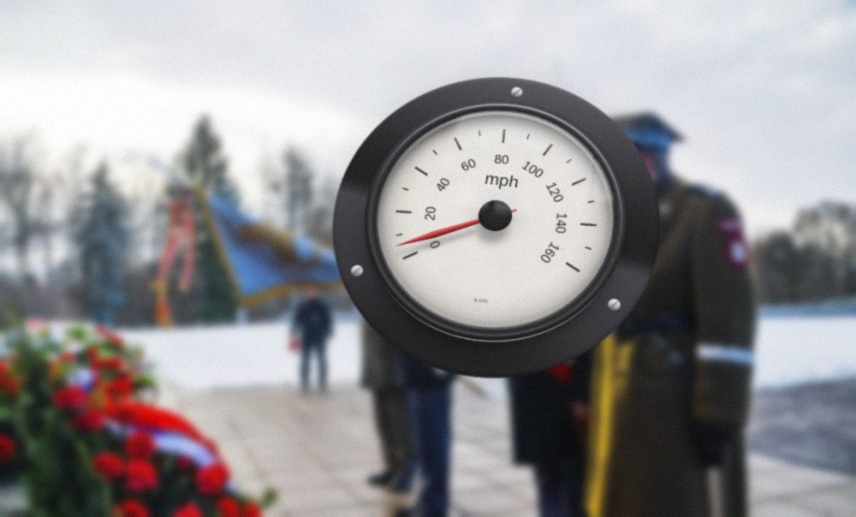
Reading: 5; mph
